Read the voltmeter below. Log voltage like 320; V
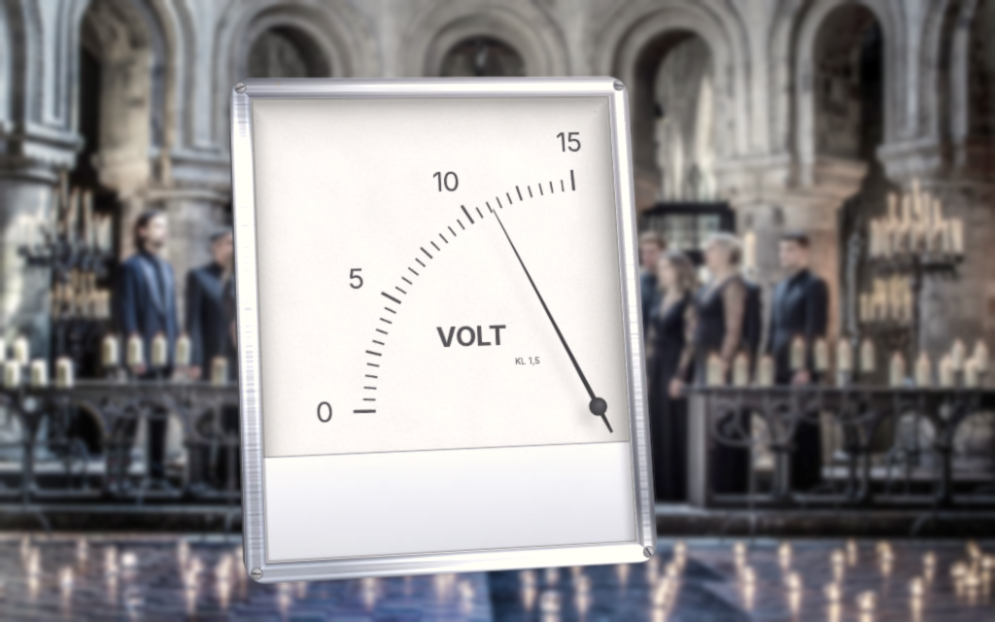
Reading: 11; V
